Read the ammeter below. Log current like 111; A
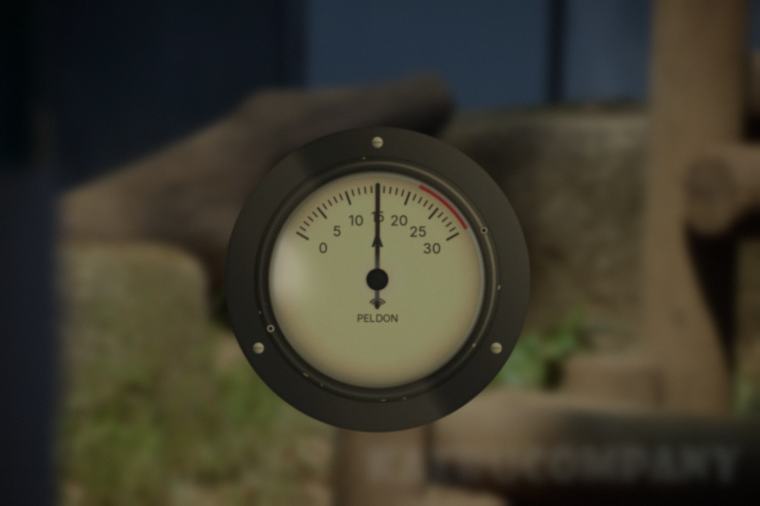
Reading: 15; A
